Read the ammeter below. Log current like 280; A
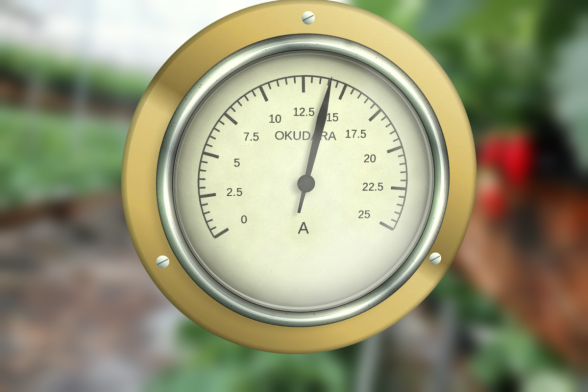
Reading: 14; A
